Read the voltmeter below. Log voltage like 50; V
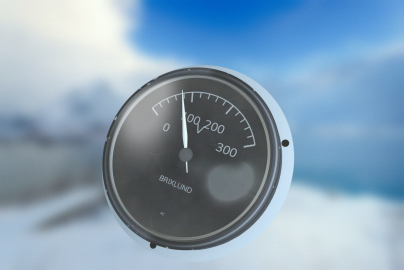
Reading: 80; V
